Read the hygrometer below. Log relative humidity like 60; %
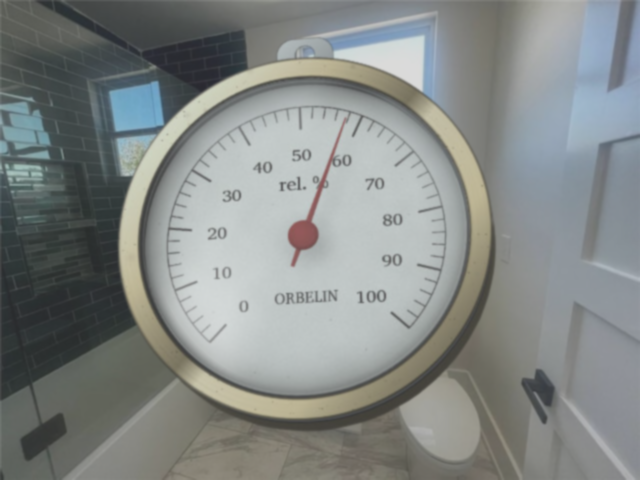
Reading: 58; %
